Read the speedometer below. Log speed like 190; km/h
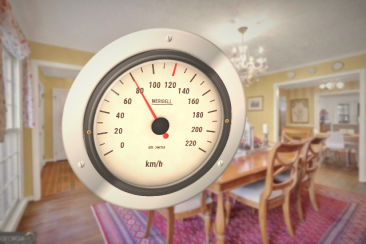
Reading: 80; km/h
